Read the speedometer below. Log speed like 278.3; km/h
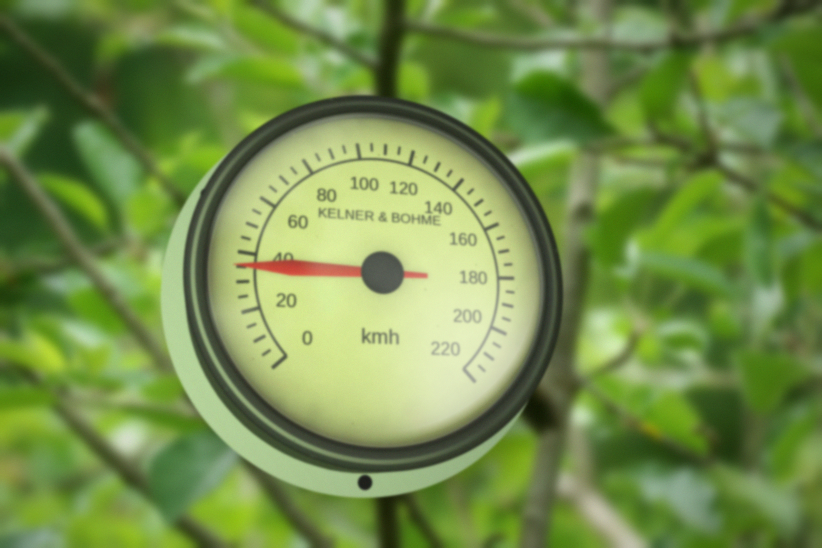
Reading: 35; km/h
